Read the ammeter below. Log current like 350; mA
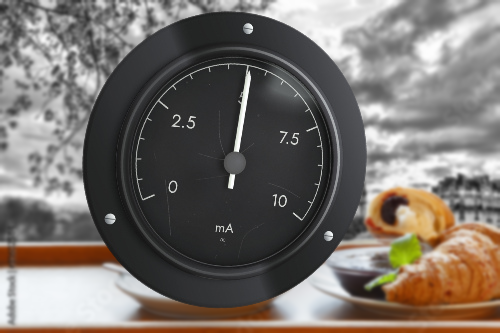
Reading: 5; mA
